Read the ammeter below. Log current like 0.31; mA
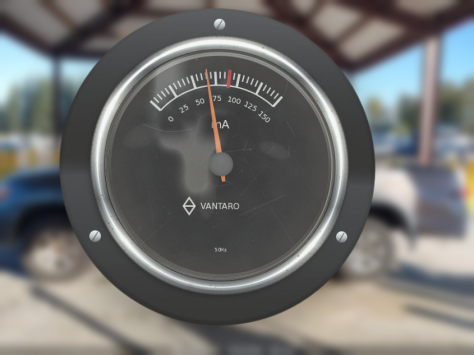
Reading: 65; mA
